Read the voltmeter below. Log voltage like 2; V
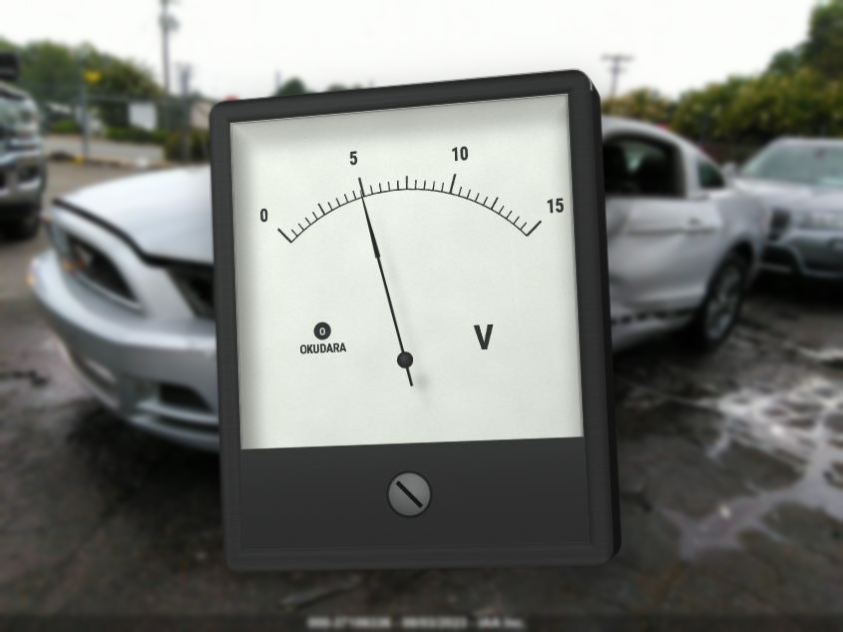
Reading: 5; V
